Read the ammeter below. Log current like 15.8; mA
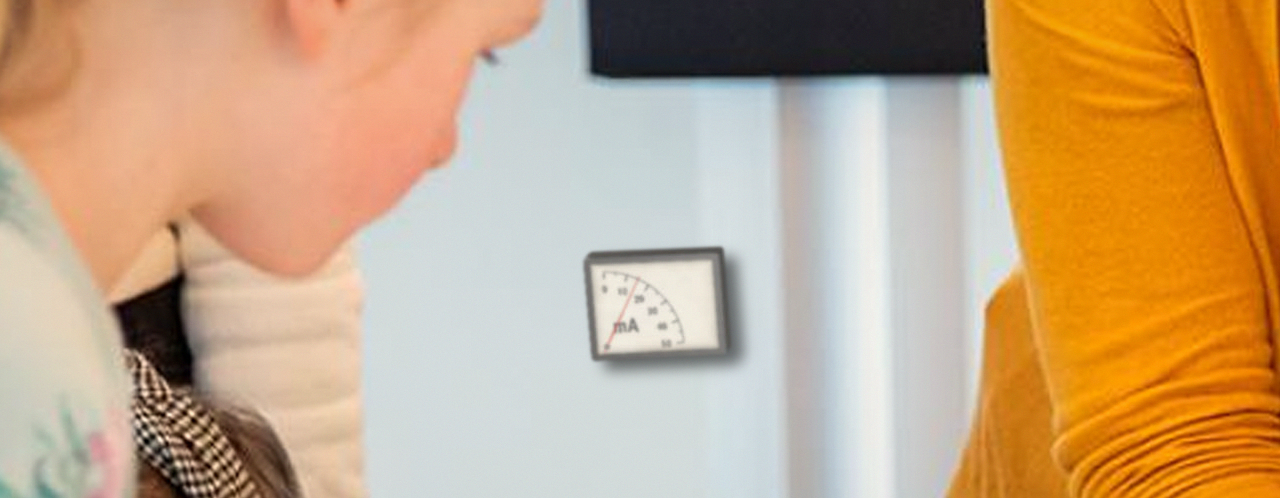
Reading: 15; mA
